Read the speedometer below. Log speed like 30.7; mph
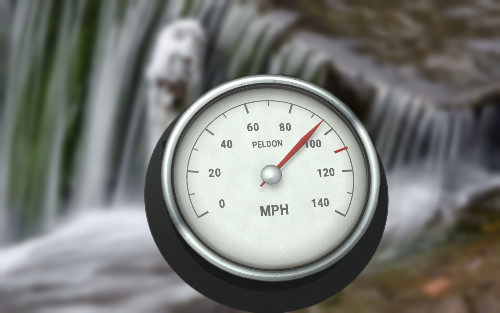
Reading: 95; mph
